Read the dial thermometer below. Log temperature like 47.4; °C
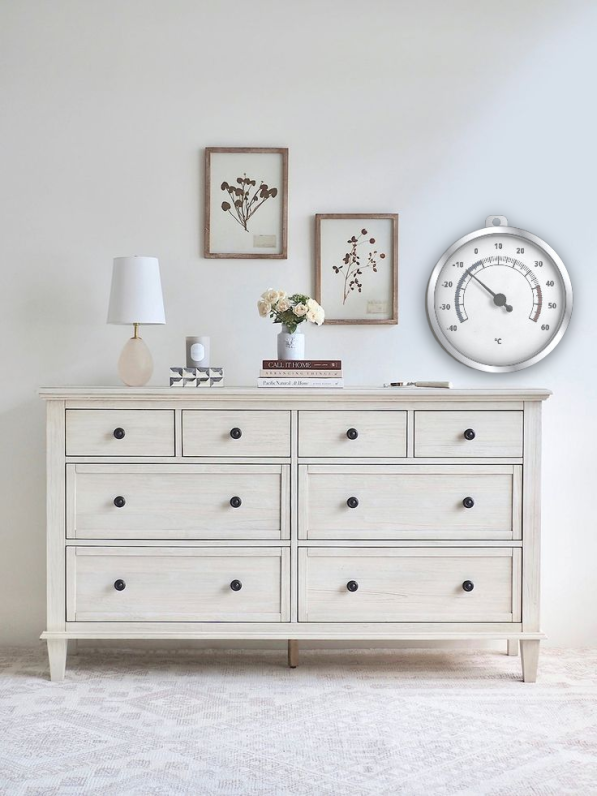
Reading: -10; °C
